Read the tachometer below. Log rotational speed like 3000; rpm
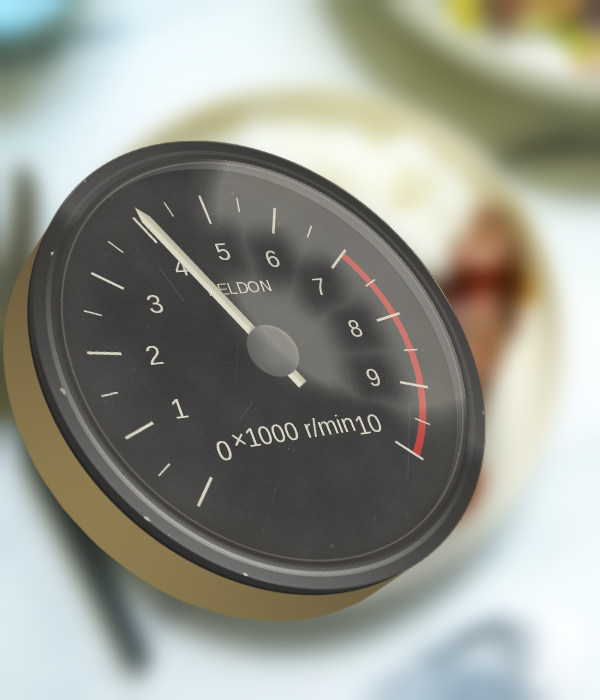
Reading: 4000; rpm
